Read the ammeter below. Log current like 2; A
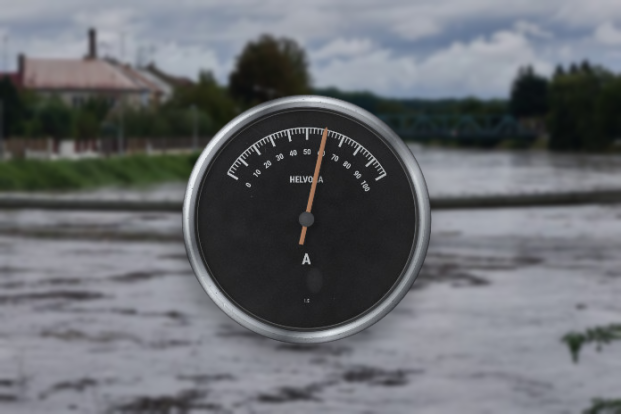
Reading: 60; A
